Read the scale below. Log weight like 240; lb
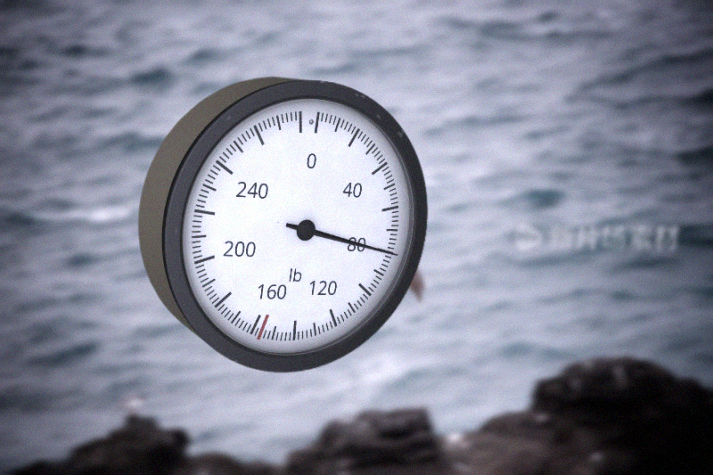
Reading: 80; lb
